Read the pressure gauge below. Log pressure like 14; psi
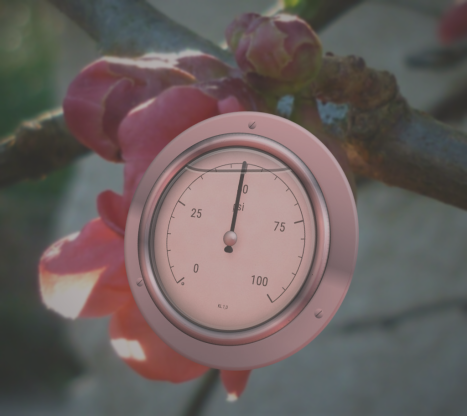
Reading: 50; psi
